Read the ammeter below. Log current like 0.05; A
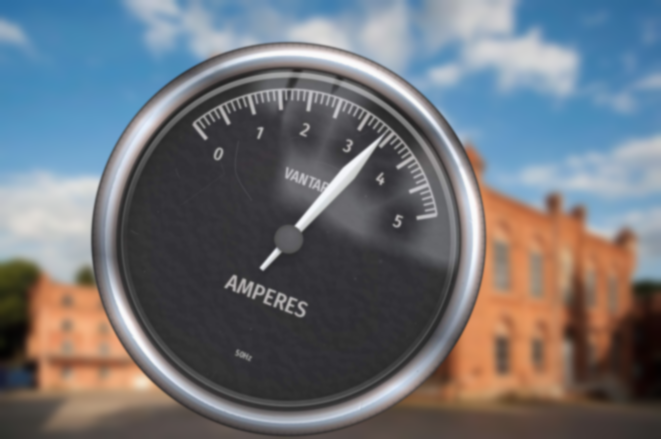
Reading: 3.4; A
